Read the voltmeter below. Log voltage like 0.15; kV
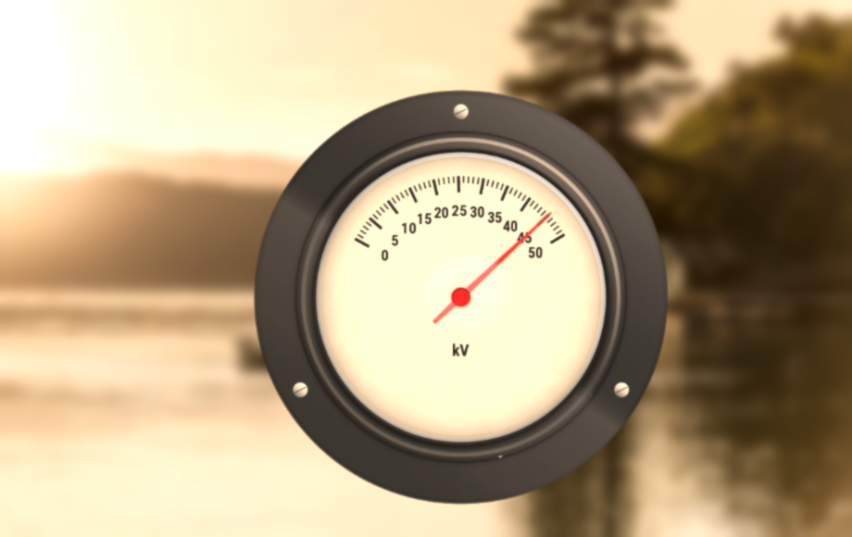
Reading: 45; kV
